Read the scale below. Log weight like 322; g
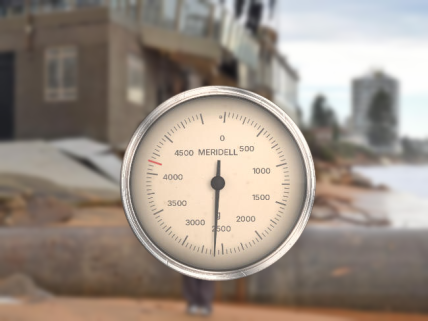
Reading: 2600; g
